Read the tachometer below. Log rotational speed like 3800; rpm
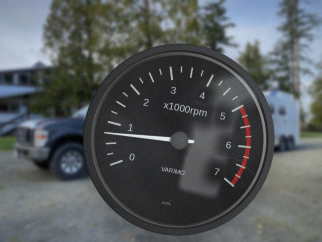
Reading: 750; rpm
